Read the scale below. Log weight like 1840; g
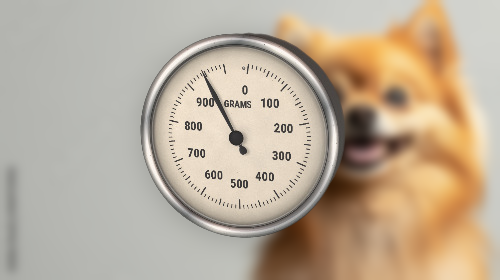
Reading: 950; g
